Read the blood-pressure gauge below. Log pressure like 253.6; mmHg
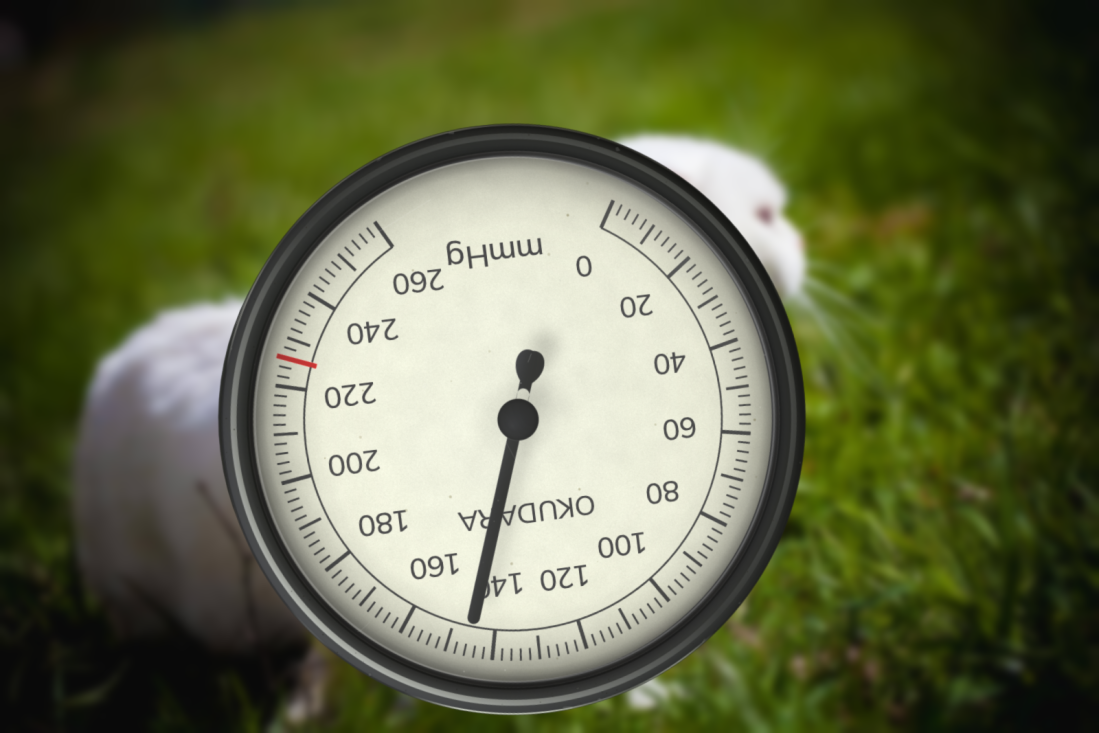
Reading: 146; mmHg
